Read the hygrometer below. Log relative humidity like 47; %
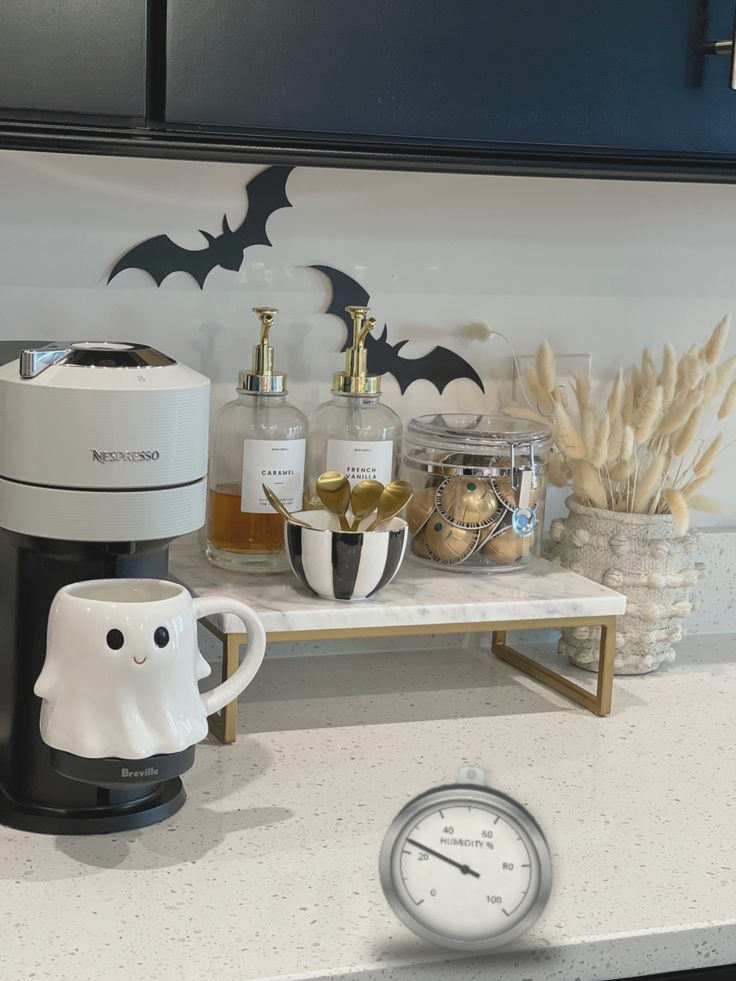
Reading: 25; %
